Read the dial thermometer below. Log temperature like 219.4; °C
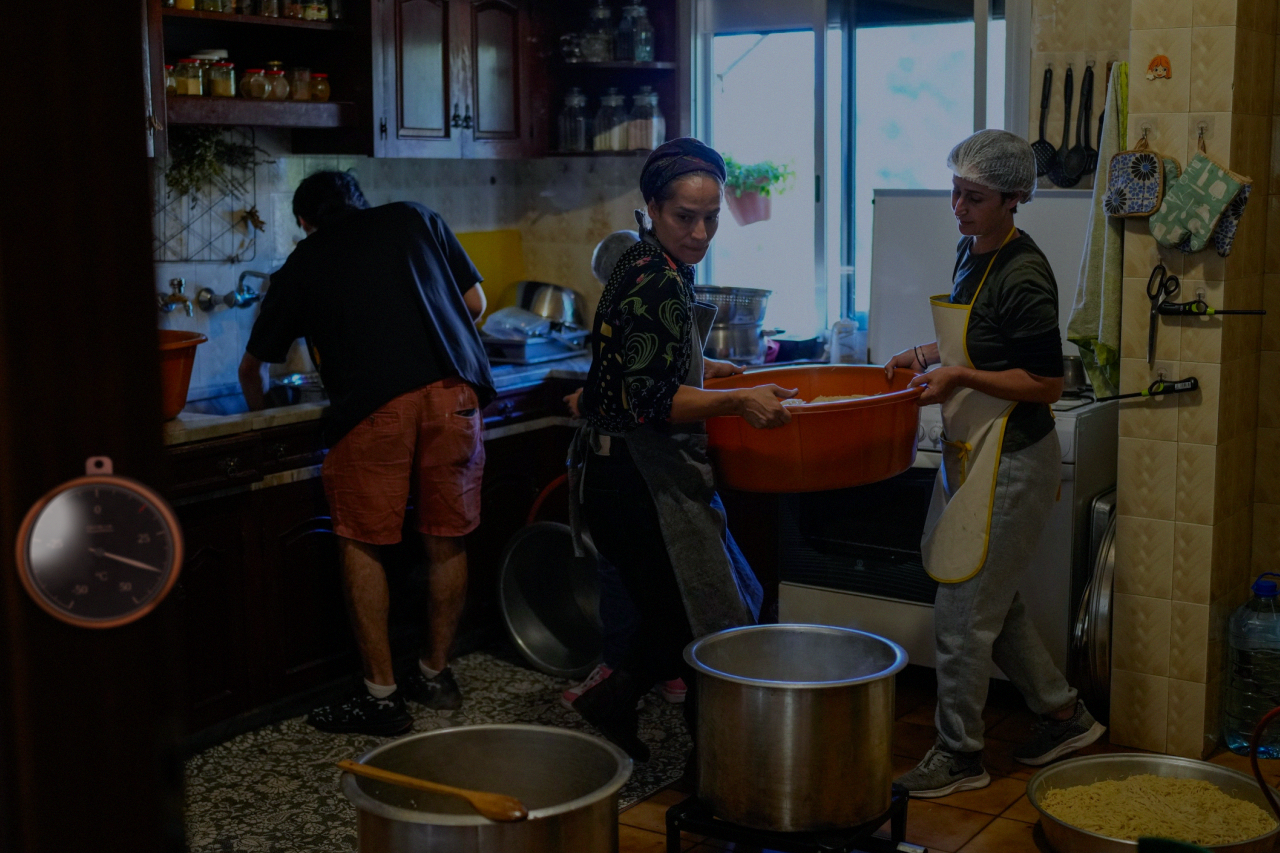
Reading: 37.5; °C
